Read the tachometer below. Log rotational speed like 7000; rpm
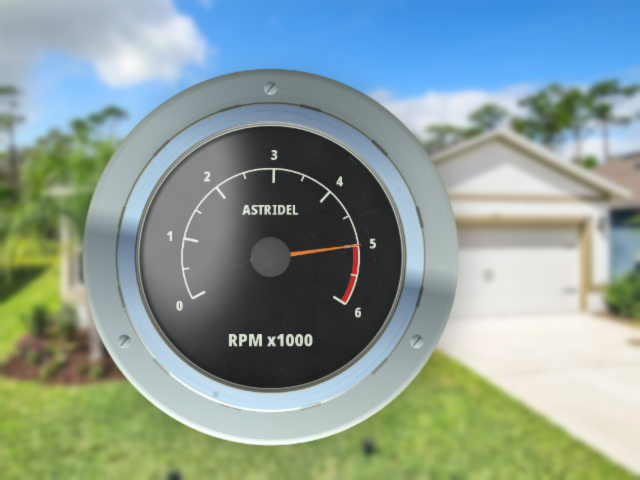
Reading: 5000; rpm
